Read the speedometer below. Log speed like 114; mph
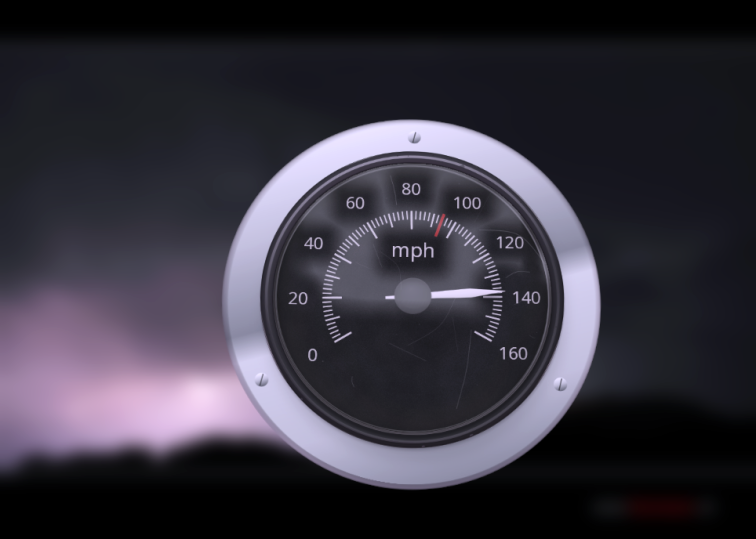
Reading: 138; mph
